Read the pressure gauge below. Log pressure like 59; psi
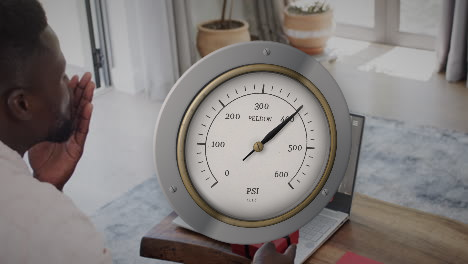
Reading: 400; psi
